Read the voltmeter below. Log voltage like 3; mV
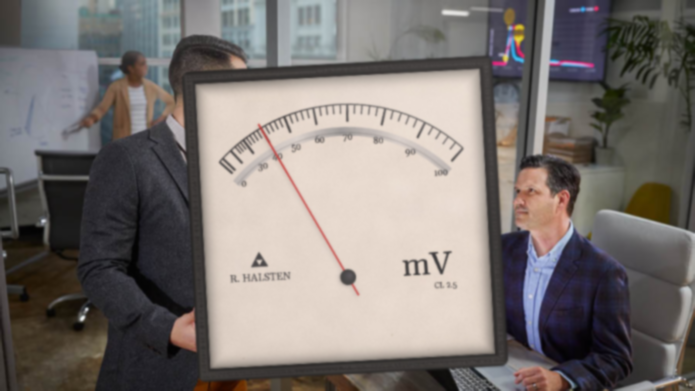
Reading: 40; mV
